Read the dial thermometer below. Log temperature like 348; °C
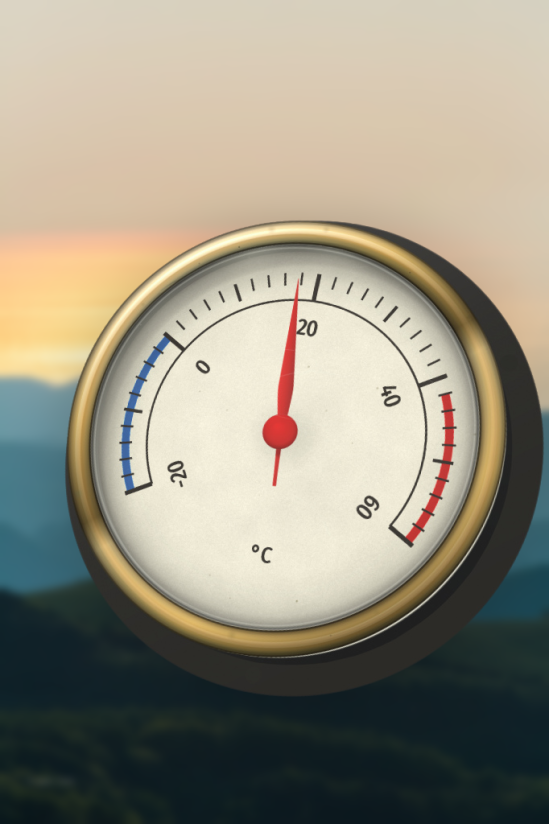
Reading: 18; °C
